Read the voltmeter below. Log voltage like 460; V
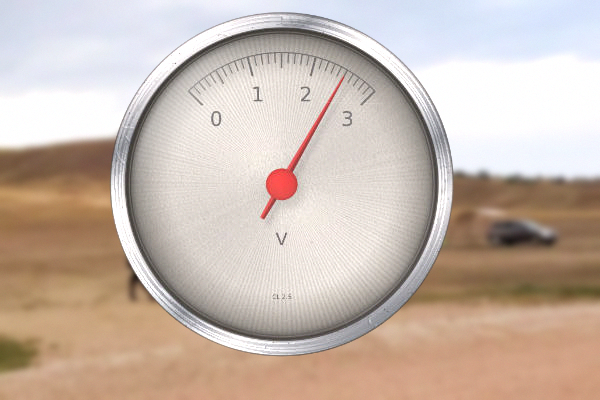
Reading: 2.5; V
